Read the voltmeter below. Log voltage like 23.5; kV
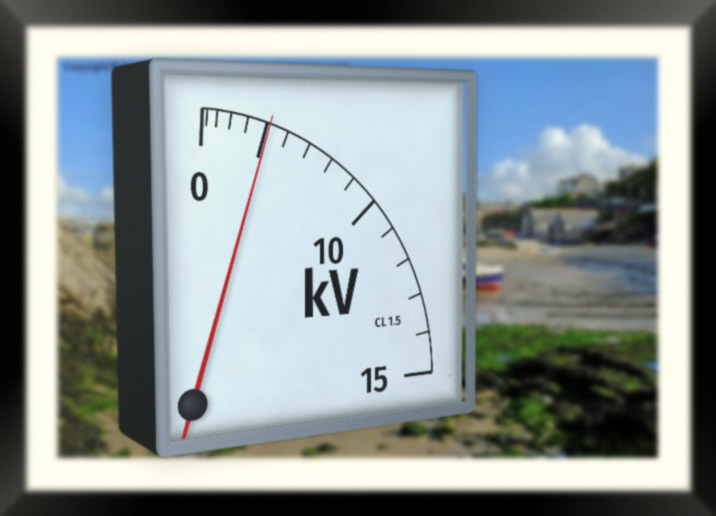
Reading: 5; kV
